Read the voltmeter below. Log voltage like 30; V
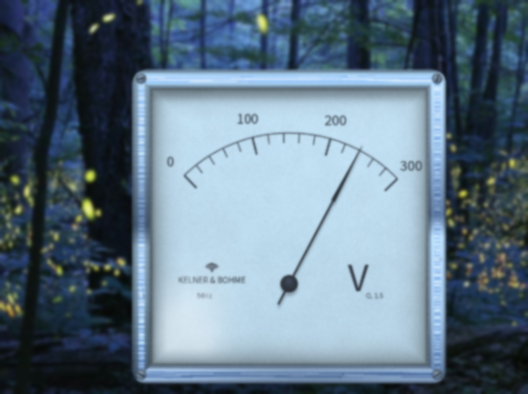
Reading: 240; V
